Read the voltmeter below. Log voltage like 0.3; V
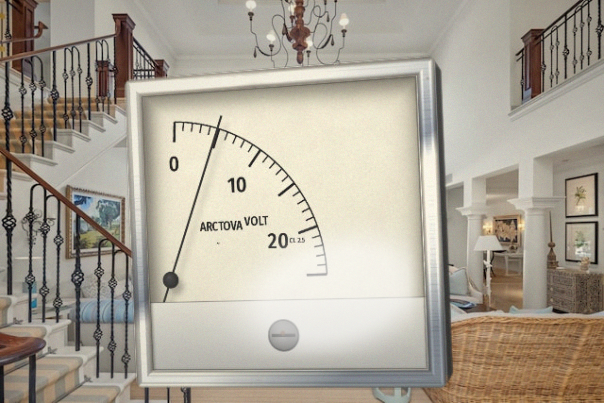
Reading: 5; V
